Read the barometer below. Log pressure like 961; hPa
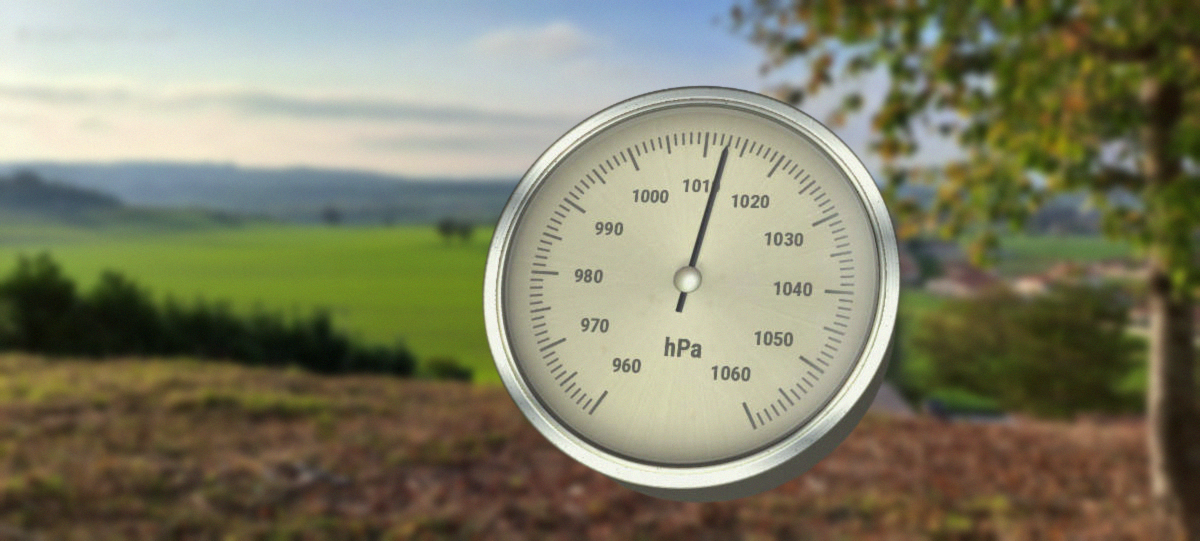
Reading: 1013; hPa
